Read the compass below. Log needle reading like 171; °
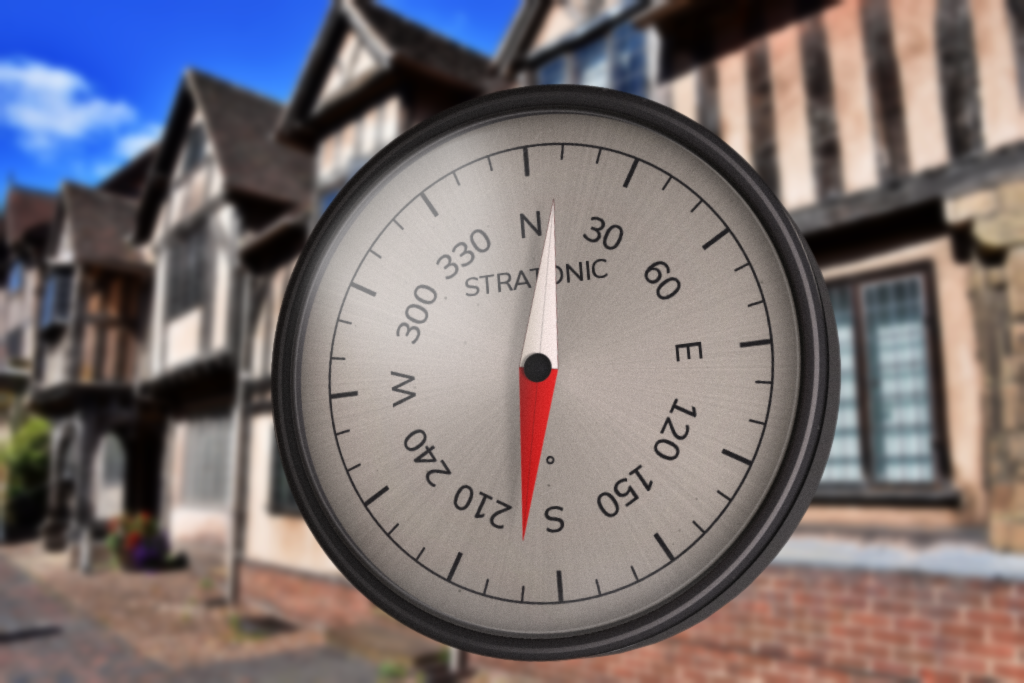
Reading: 190; °
